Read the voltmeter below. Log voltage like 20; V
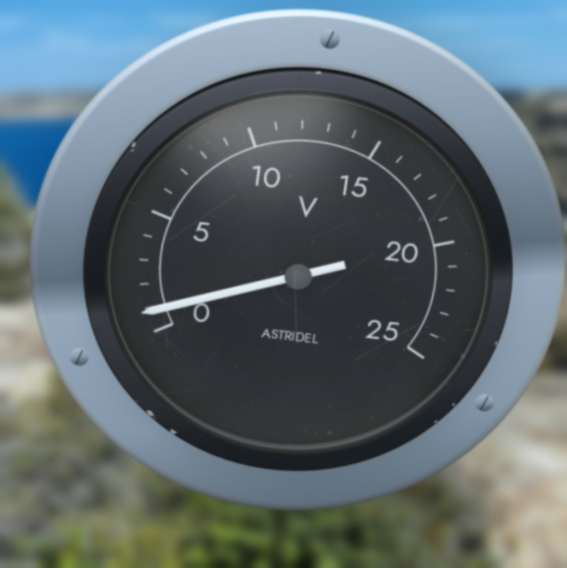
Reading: 1; V
